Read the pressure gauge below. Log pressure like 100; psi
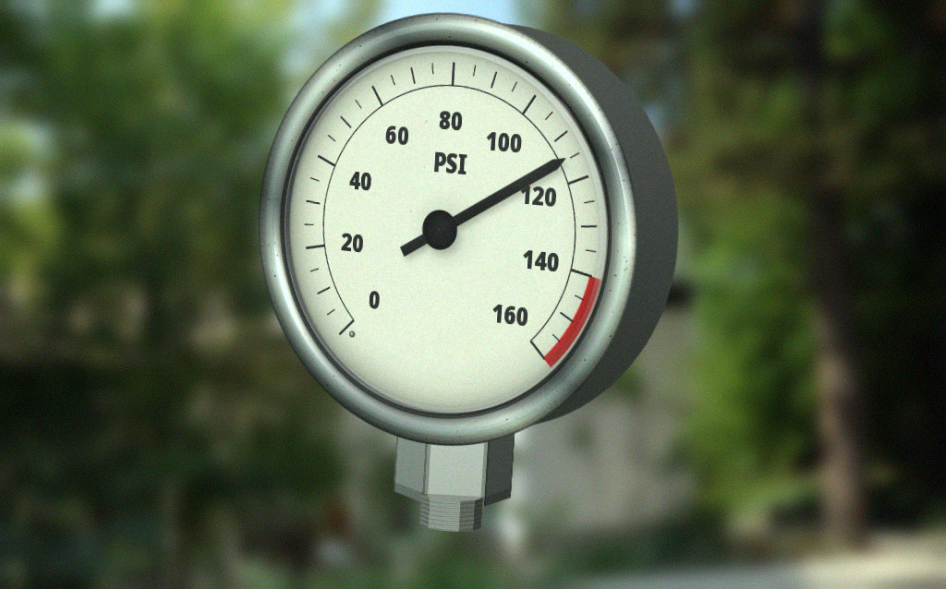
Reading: 115; psi
